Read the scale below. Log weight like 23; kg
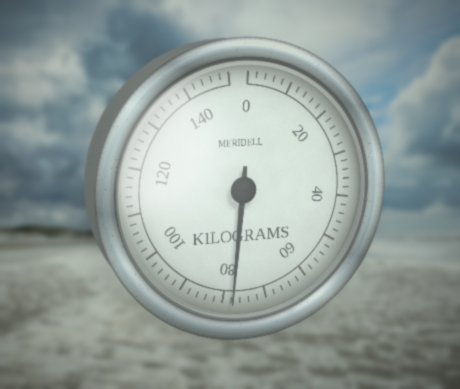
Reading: 78; kg
